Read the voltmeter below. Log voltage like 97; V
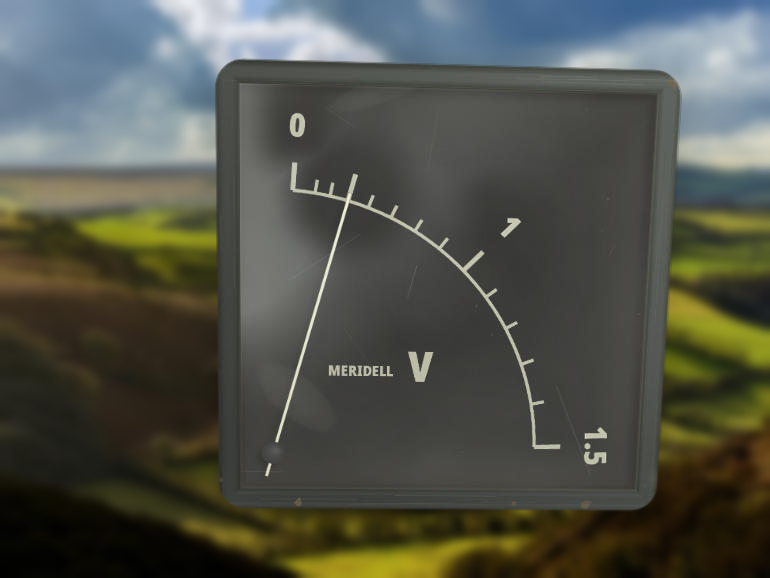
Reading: 0.5; V
